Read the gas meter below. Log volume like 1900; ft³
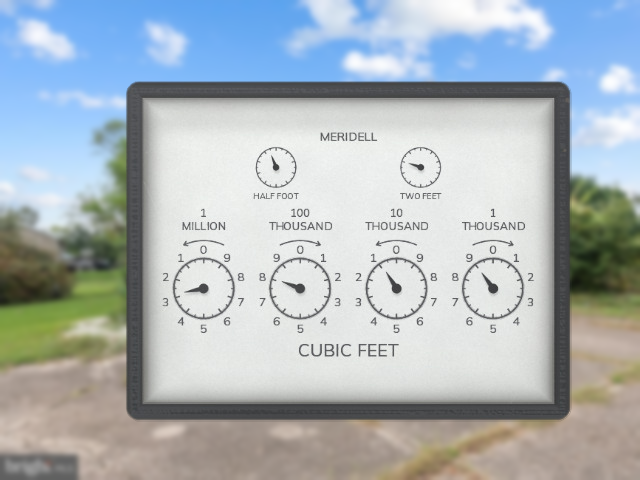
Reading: 280900; ft³
